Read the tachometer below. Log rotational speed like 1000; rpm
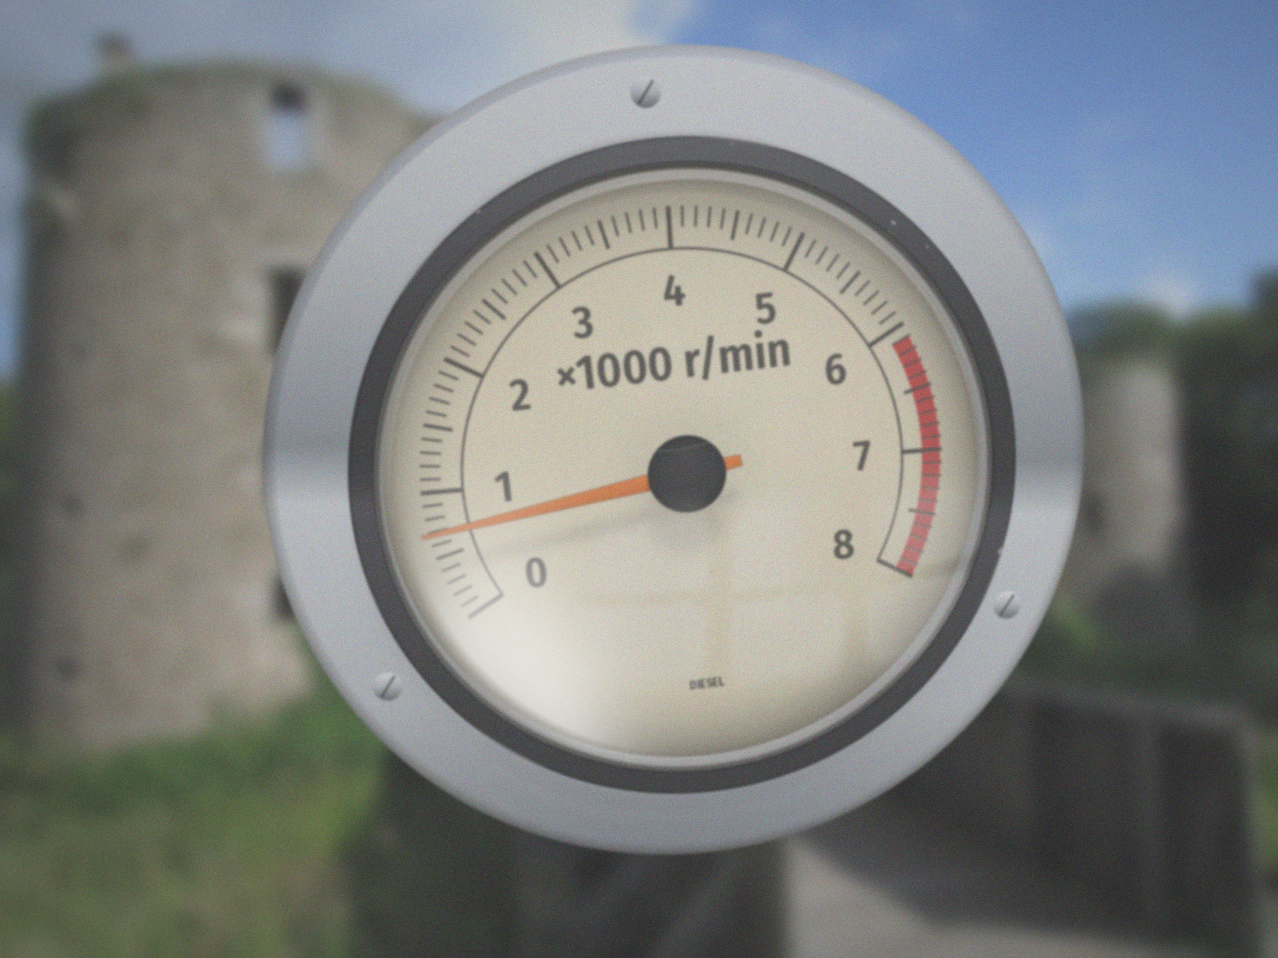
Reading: 700; rpm
